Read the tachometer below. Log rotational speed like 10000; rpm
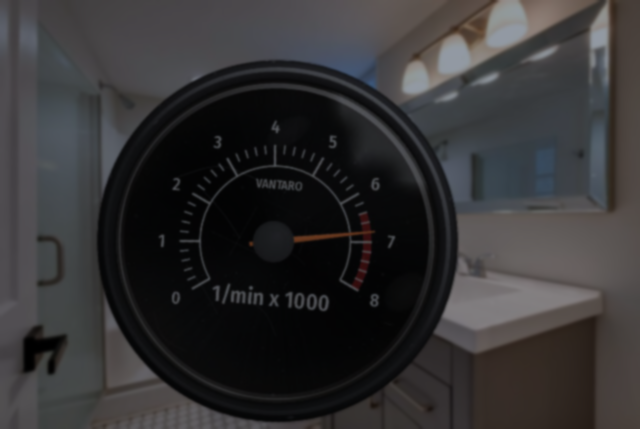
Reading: 6800; rpm
